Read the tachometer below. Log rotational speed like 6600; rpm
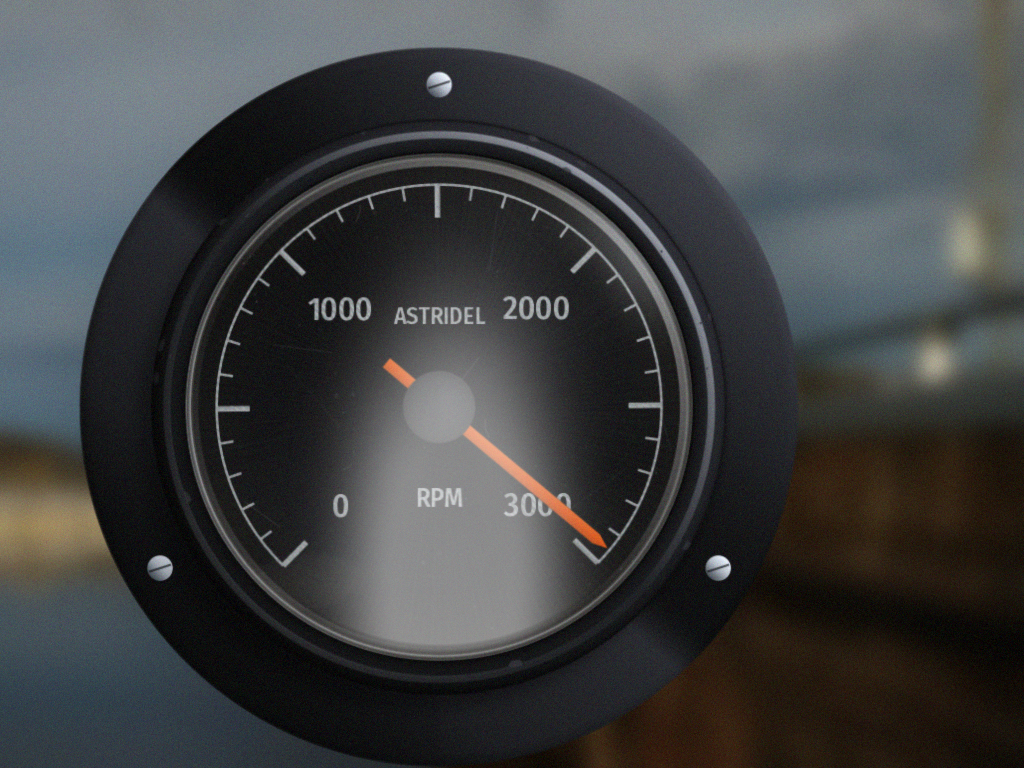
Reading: 2950; rpm
